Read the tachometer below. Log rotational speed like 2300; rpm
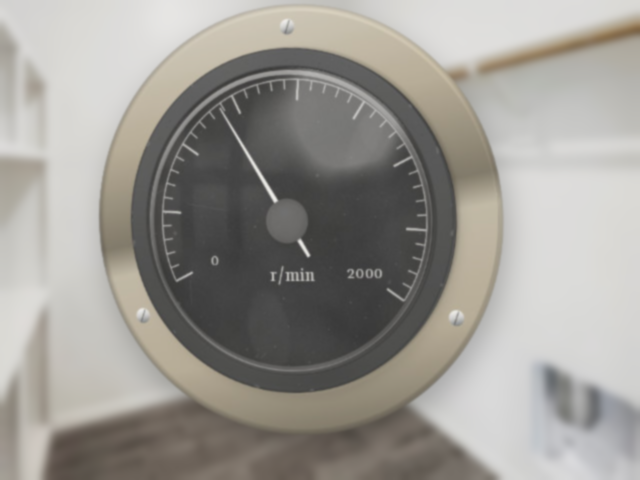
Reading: 700; rpm
